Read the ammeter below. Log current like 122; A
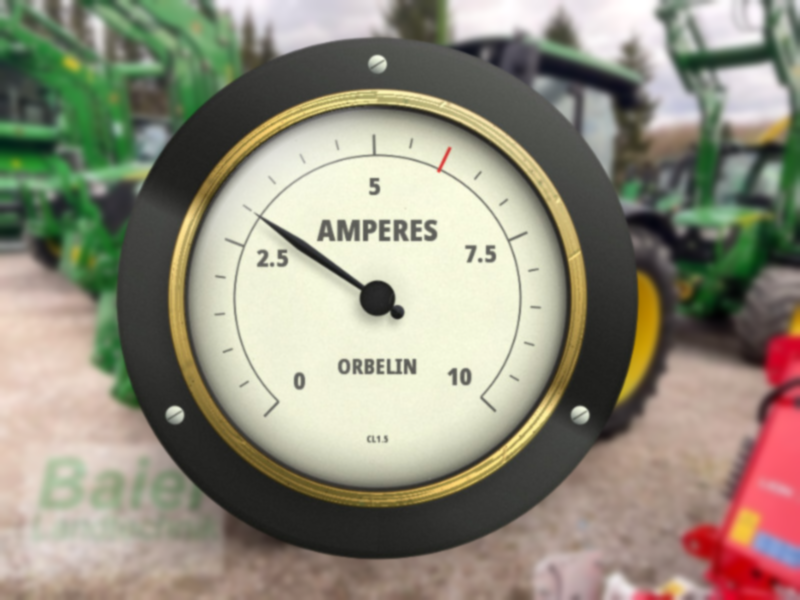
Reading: 3; A
